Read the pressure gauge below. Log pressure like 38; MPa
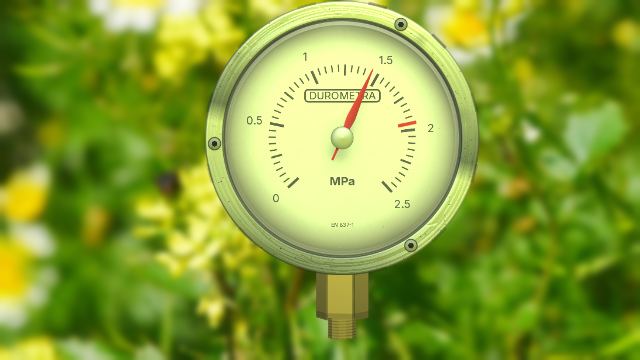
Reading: 1.45; MPa
